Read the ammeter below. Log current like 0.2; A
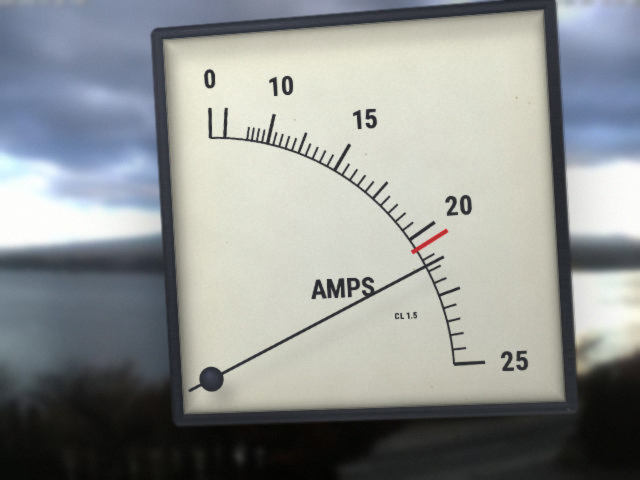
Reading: 21.25; A
